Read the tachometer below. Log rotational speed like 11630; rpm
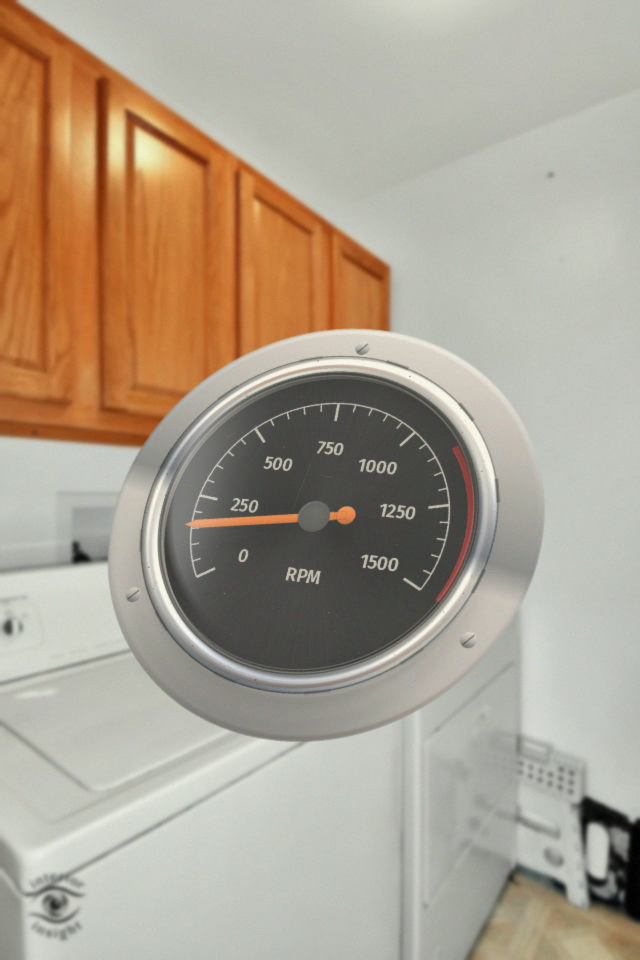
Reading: 150; rpm
